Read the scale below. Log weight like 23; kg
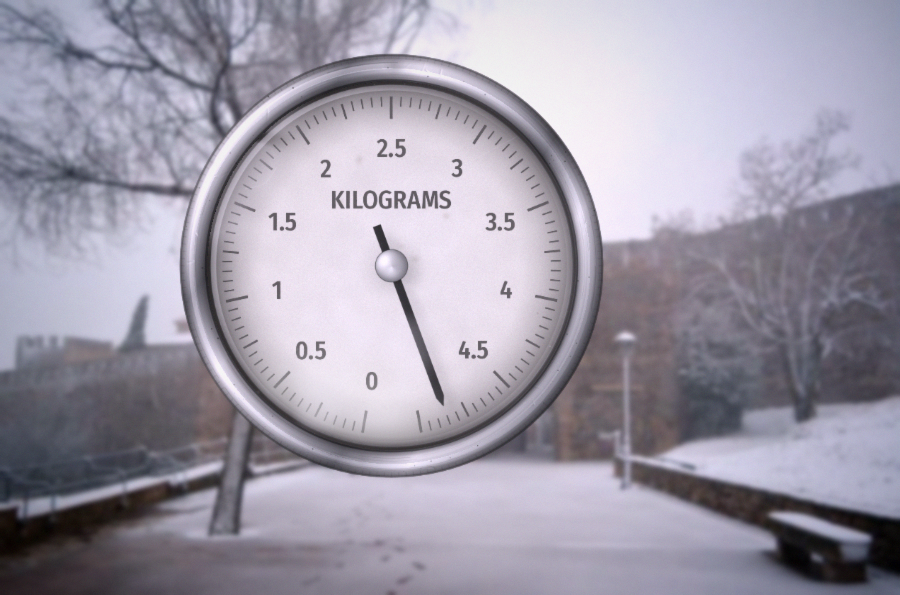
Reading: 4.85; kg
